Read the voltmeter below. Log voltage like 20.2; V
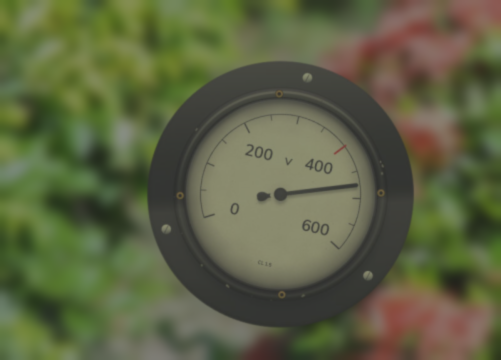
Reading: 475; V
